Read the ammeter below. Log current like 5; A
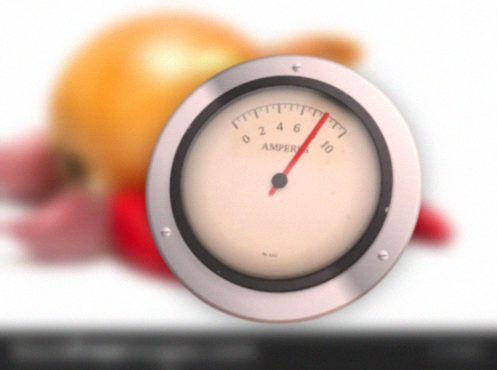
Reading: 8; A
